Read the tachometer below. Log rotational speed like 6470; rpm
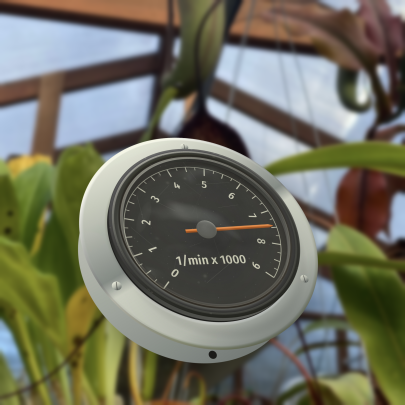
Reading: 7500; rpm
